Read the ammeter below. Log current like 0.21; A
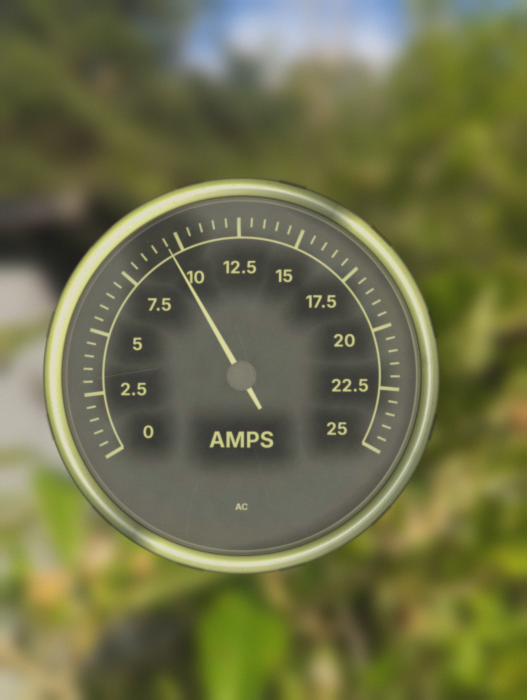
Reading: 9.5; A
